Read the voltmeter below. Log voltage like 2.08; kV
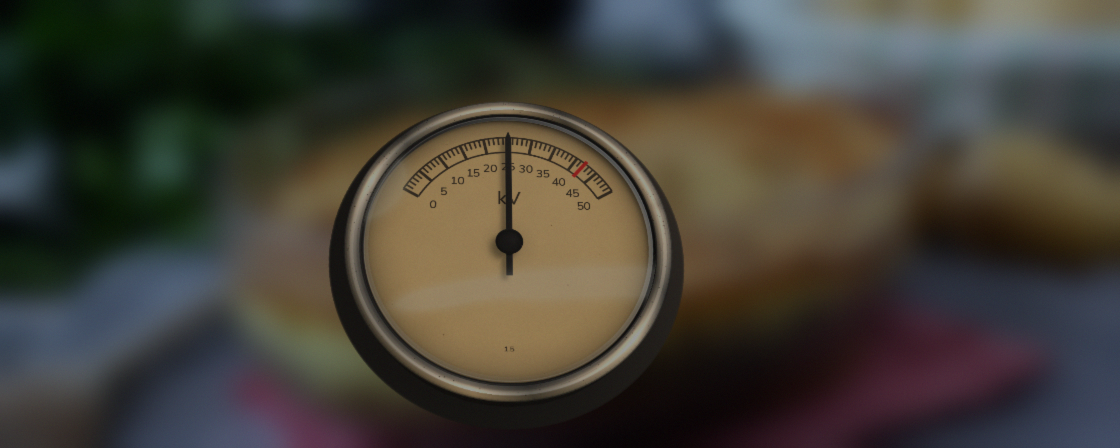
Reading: 25; kV
